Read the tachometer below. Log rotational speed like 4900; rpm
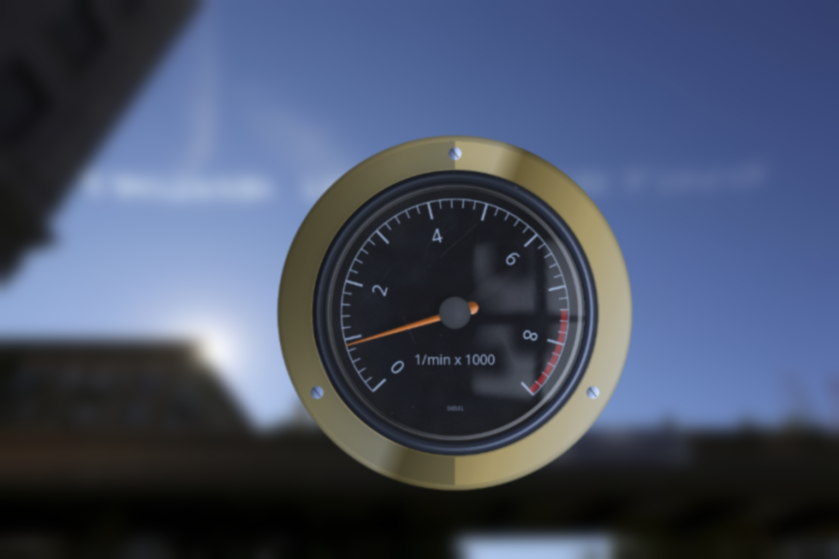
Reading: 900; rpm
